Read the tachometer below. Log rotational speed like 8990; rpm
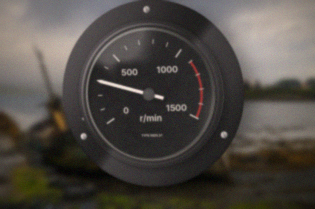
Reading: 300; rpm
